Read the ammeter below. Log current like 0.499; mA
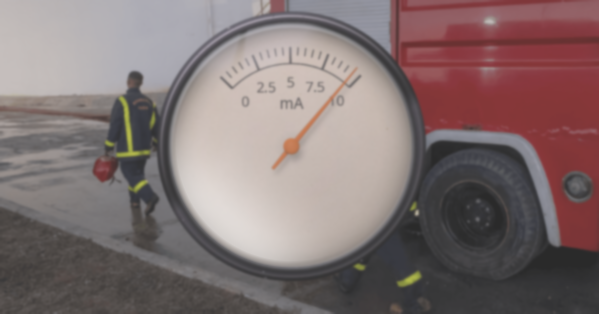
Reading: 9.5; mA
